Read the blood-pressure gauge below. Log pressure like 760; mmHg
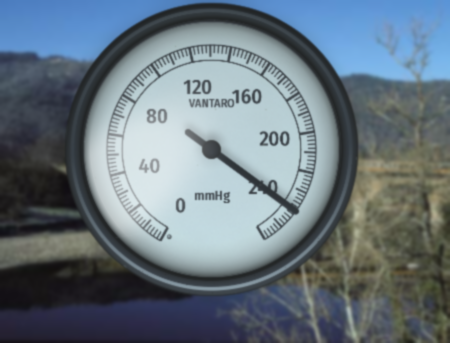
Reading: 240; mmHg
